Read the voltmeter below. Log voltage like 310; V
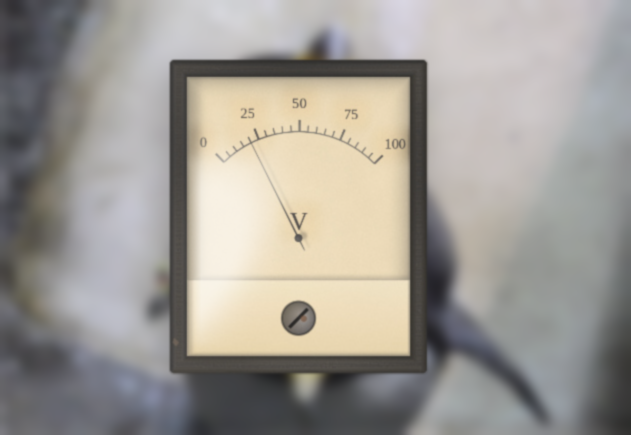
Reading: 20; V
